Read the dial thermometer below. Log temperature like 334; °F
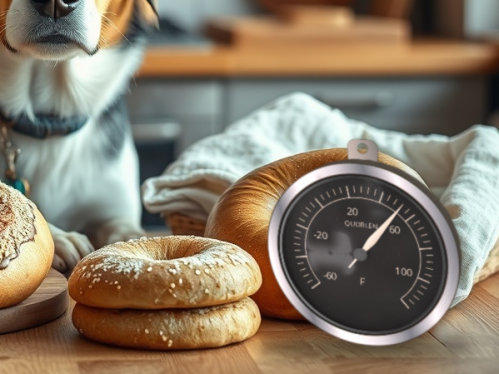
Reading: 52; °F
